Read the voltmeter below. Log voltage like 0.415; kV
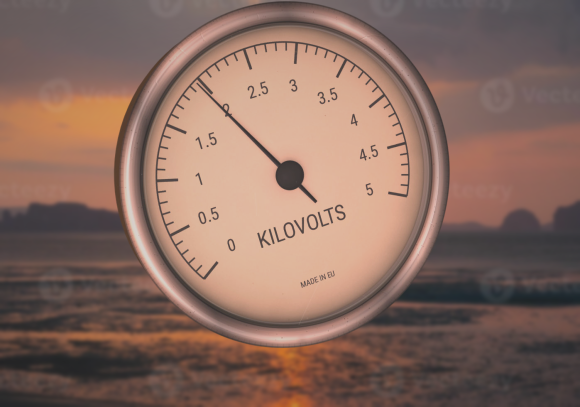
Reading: 1.95; kV
